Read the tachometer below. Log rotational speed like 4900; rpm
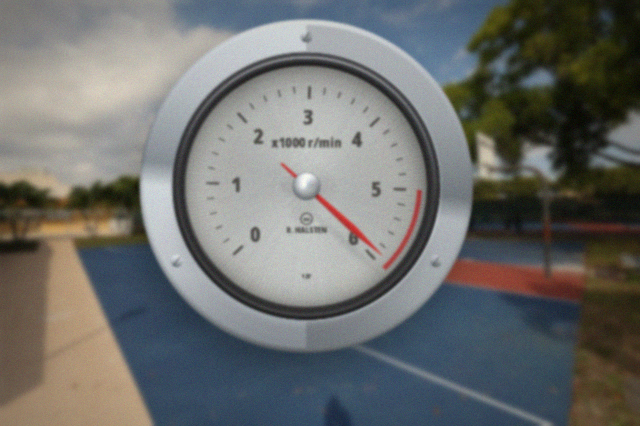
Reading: 5900; rpm
